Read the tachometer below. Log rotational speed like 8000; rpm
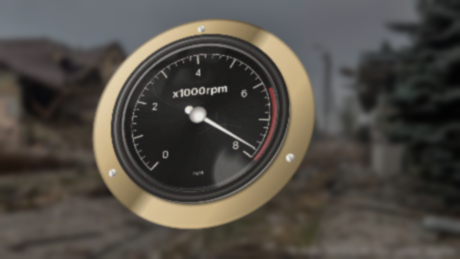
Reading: 7800; rpm
